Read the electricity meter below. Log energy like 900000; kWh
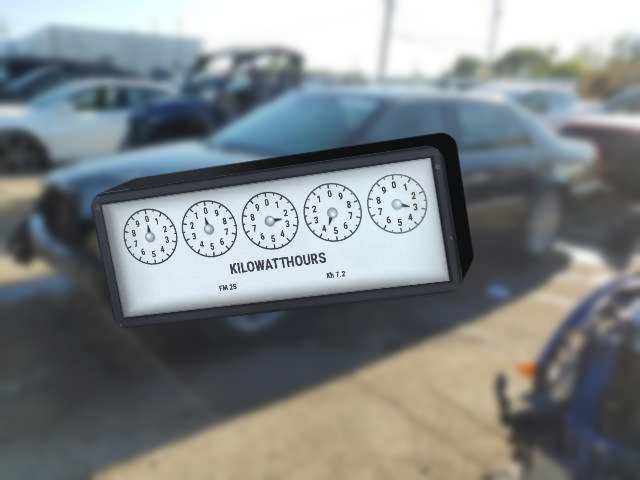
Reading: 243; kWh
